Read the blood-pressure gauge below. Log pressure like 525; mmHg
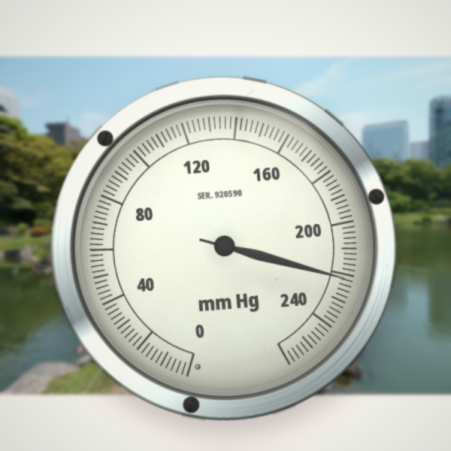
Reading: 222; mmHg
